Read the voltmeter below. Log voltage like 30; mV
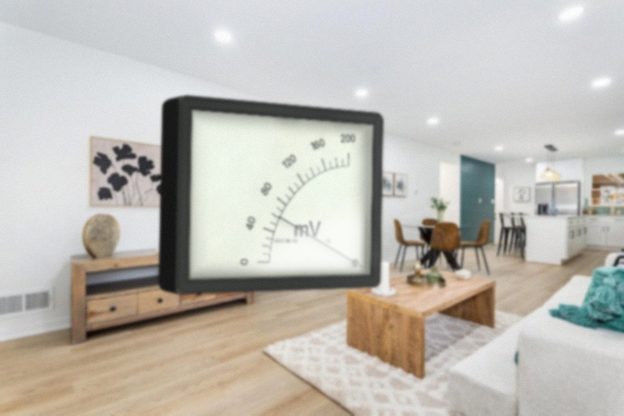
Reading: 60; mV
